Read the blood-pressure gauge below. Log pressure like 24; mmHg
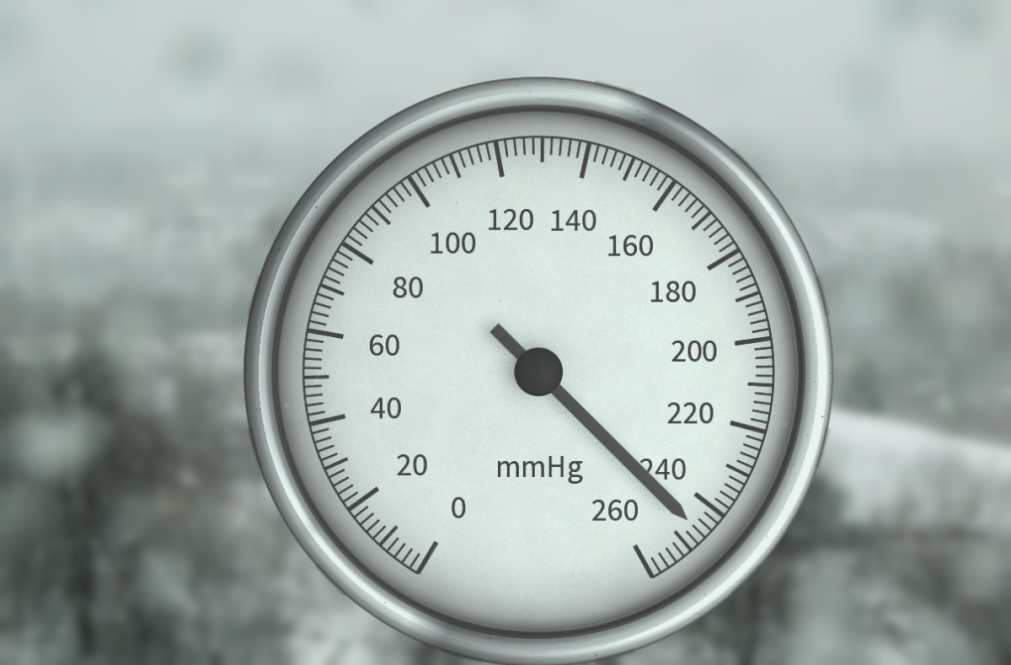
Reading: 246; mmHg
